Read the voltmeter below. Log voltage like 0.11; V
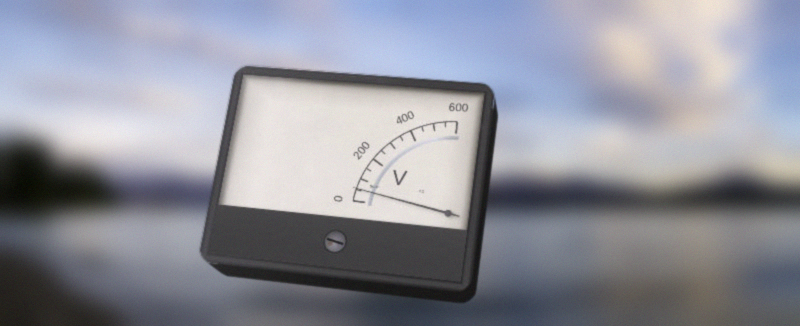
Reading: 50; V
